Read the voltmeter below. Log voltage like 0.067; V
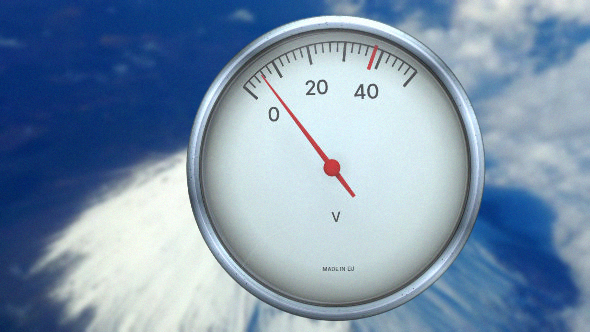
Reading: 6; V
